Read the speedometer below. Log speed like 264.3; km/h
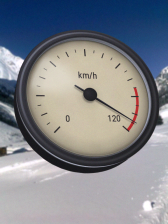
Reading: 115; km/h
